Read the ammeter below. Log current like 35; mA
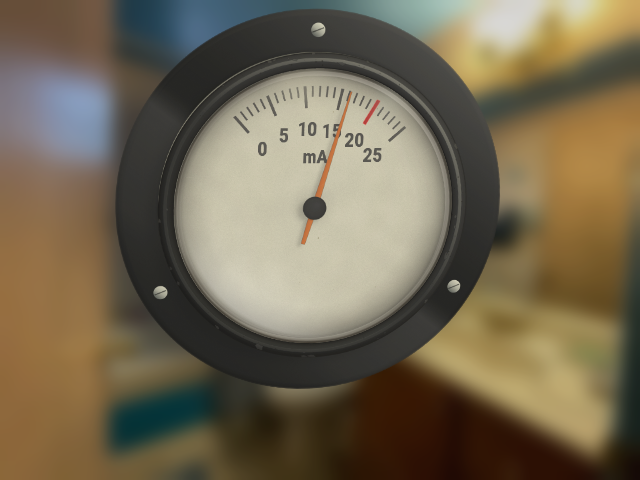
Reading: 16; mA
